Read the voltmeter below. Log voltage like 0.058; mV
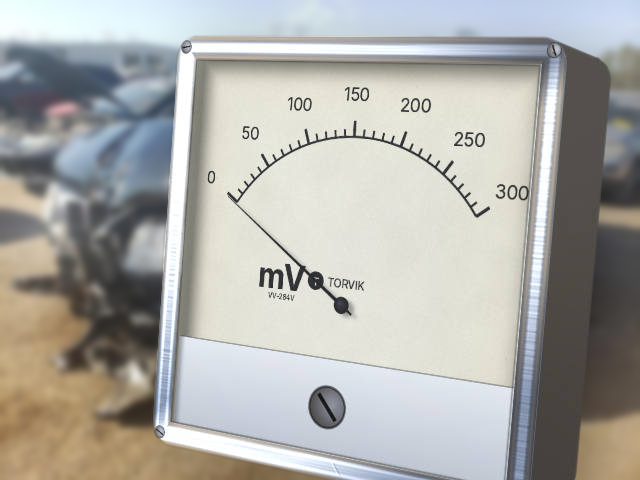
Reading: 0; mV
